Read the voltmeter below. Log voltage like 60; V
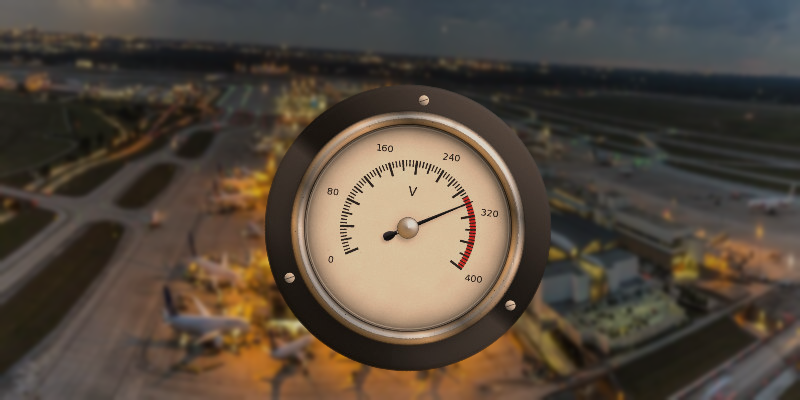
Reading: 300; V
